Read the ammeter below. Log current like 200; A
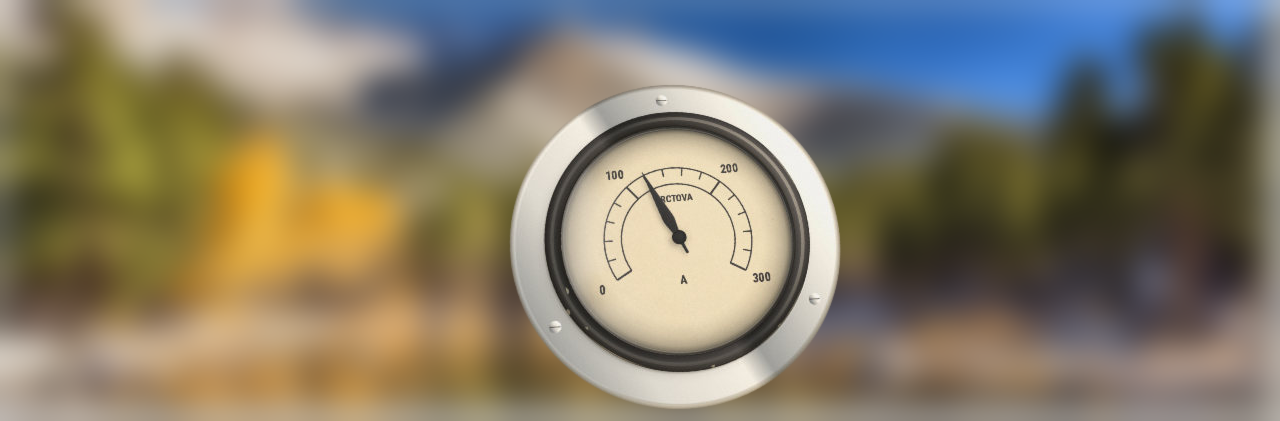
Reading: 120; A
